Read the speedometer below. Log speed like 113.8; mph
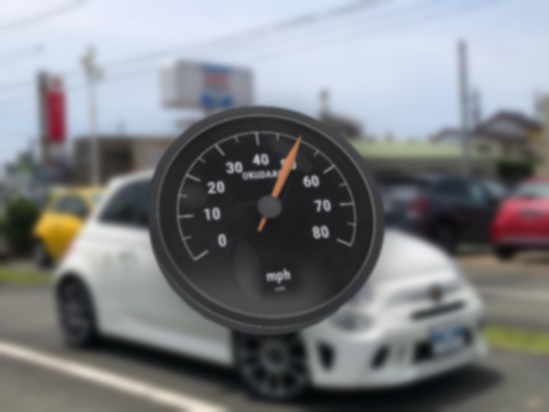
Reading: 50; mph
